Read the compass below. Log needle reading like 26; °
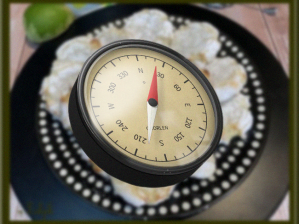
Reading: 20; °
